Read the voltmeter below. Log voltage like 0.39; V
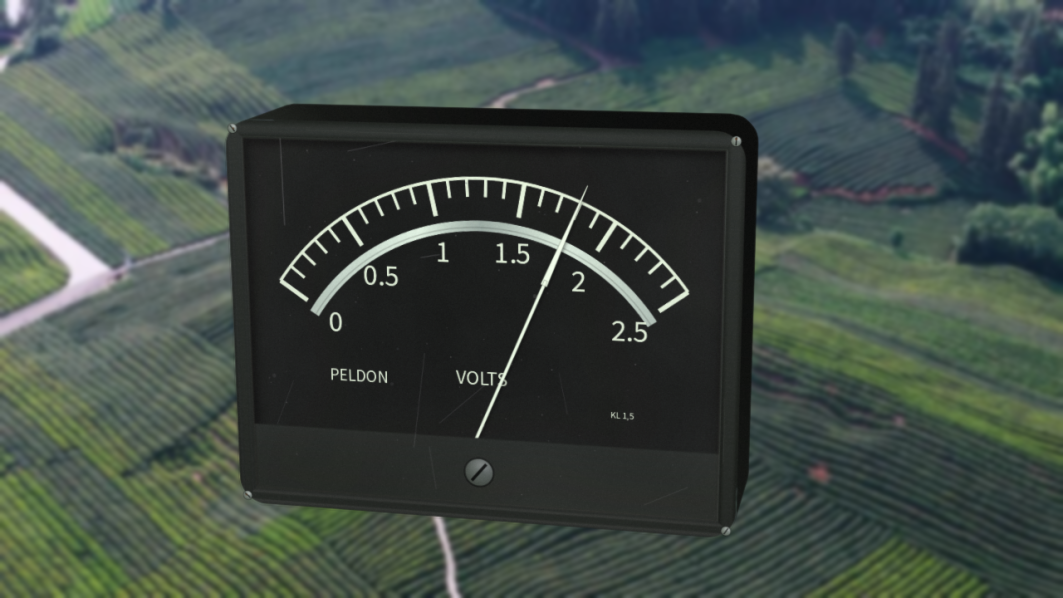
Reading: 1.8; V
